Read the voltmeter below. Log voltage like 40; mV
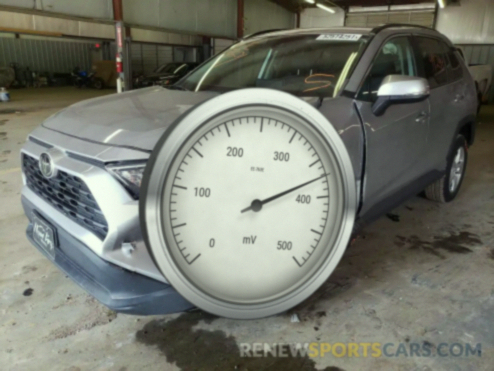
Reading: 370; mV
